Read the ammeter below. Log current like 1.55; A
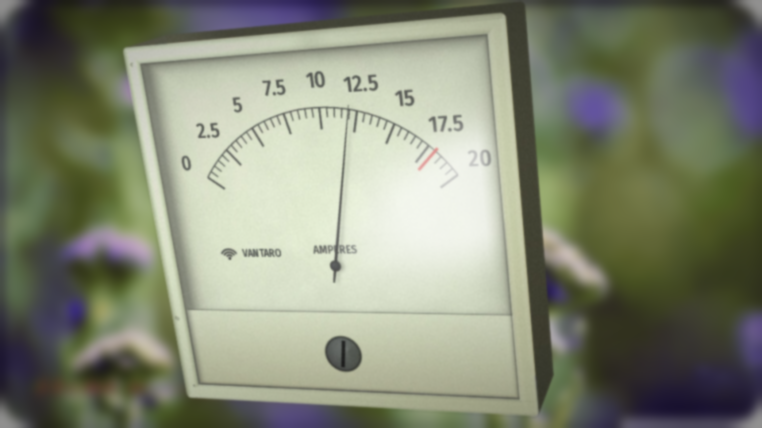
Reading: 12; A
